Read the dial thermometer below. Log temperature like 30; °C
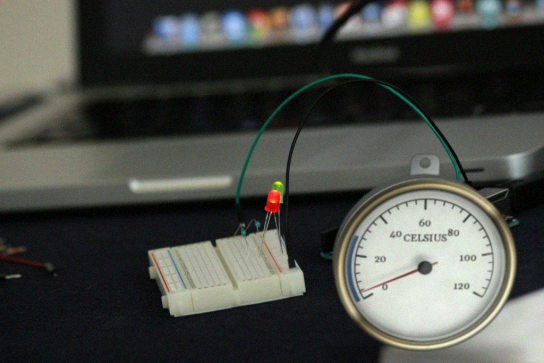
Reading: 4; °C
